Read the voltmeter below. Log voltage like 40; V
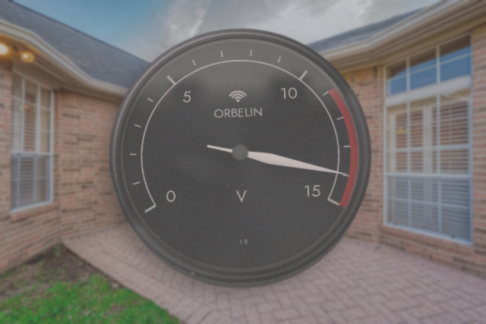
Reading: 14; V
